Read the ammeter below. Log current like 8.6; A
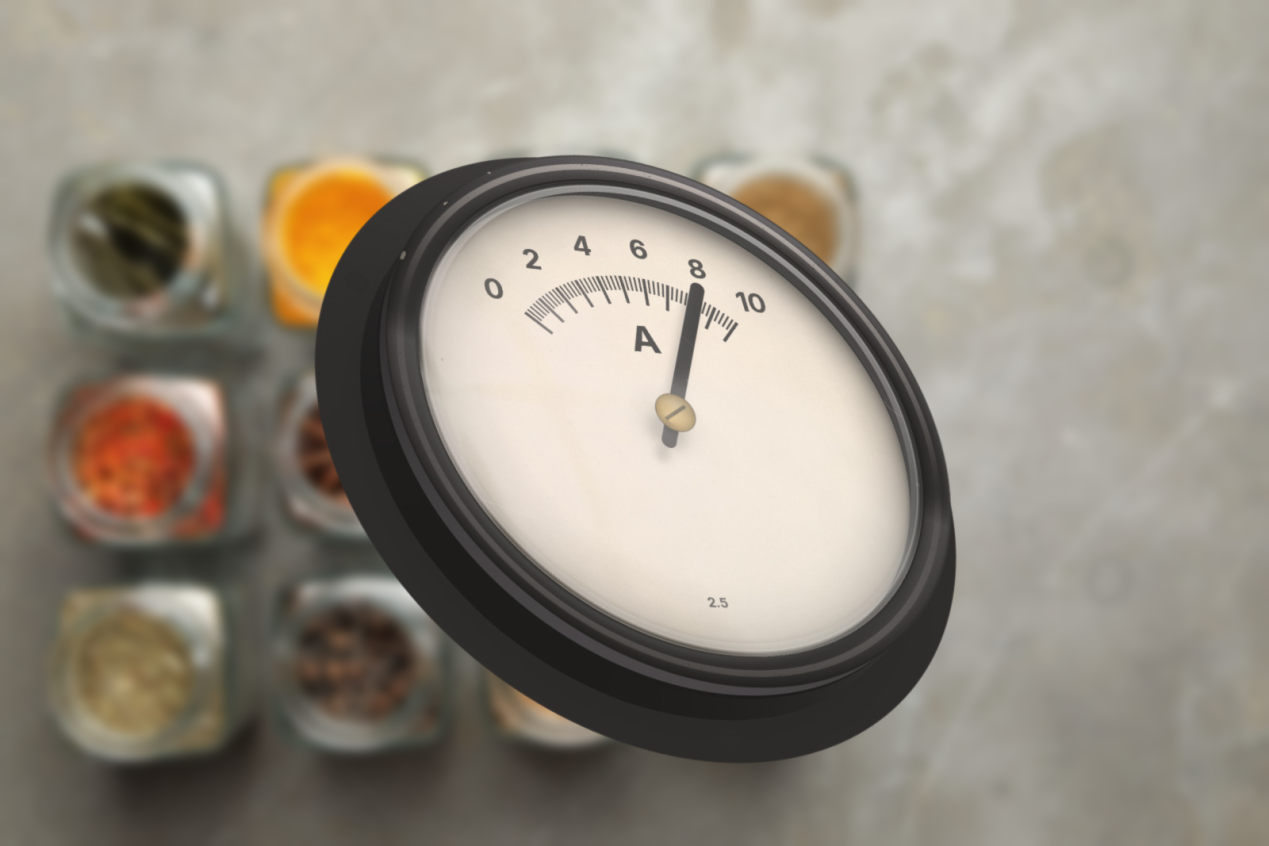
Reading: 8; A
